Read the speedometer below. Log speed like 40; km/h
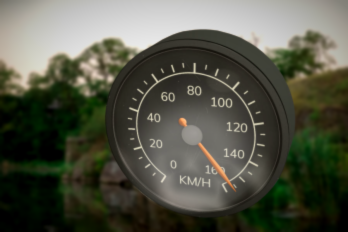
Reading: 155; km/h
